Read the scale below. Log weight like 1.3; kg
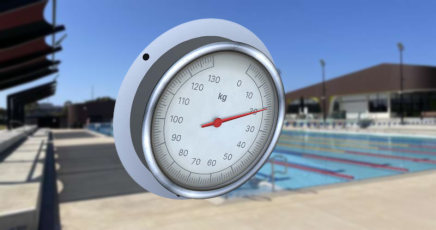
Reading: 20; kg
